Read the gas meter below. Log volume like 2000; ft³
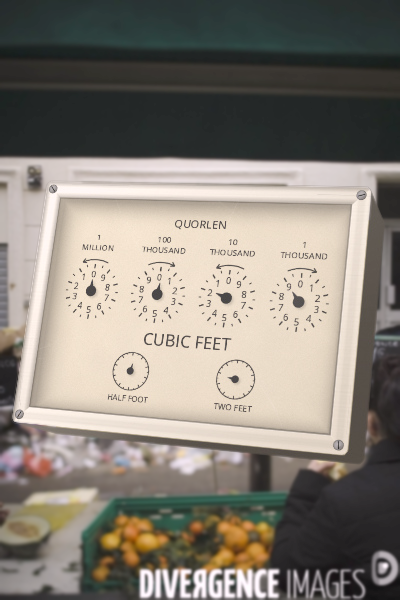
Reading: 1900; ft³
